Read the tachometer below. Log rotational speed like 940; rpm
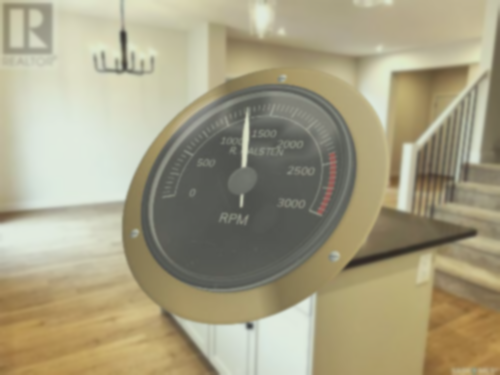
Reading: 1250; rpm
